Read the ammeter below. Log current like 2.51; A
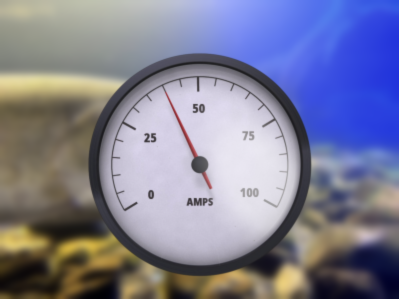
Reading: 40; A
